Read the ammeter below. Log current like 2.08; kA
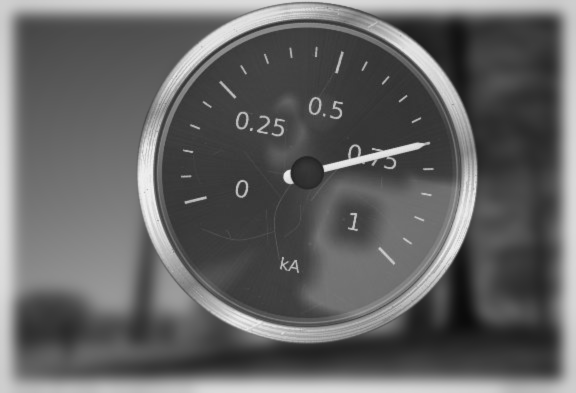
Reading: 0.75; kA
